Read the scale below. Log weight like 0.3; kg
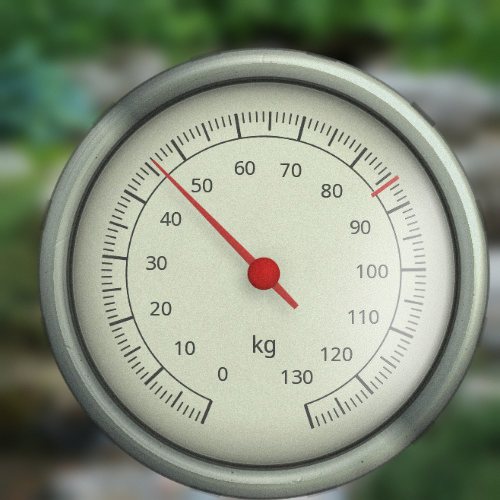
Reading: 46; kg
